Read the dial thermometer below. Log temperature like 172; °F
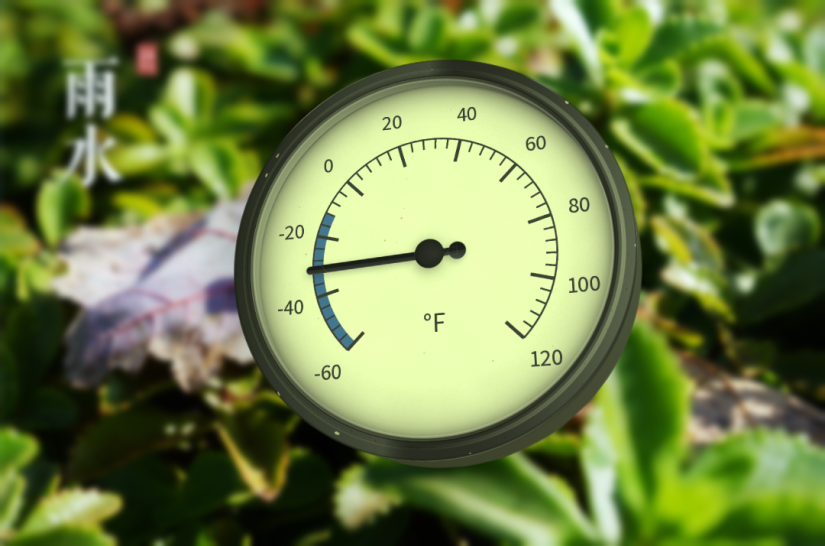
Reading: -32; °F
